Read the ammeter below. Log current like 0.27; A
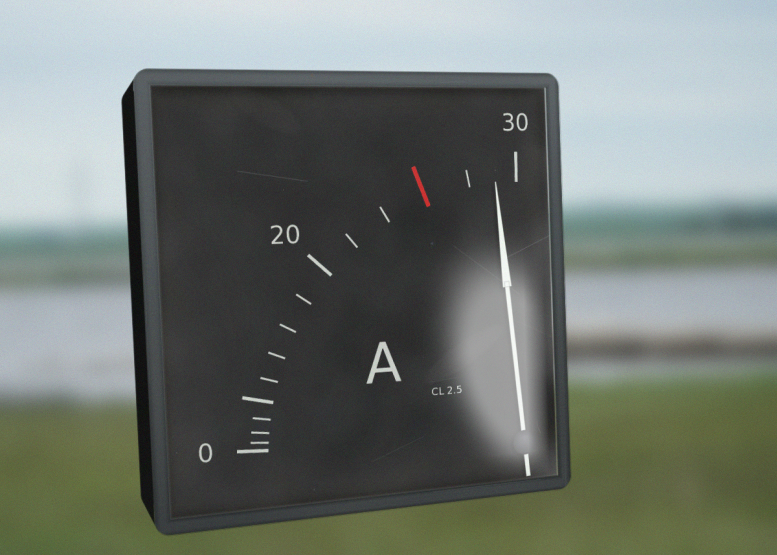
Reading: 29; A
